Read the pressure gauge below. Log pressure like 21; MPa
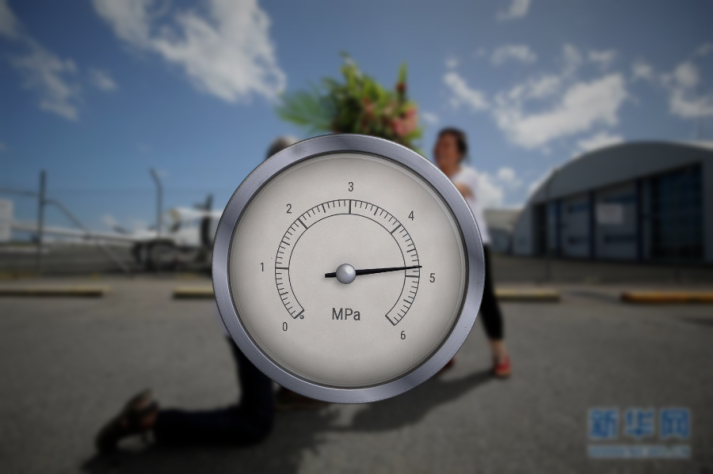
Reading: 4.8; MPa
